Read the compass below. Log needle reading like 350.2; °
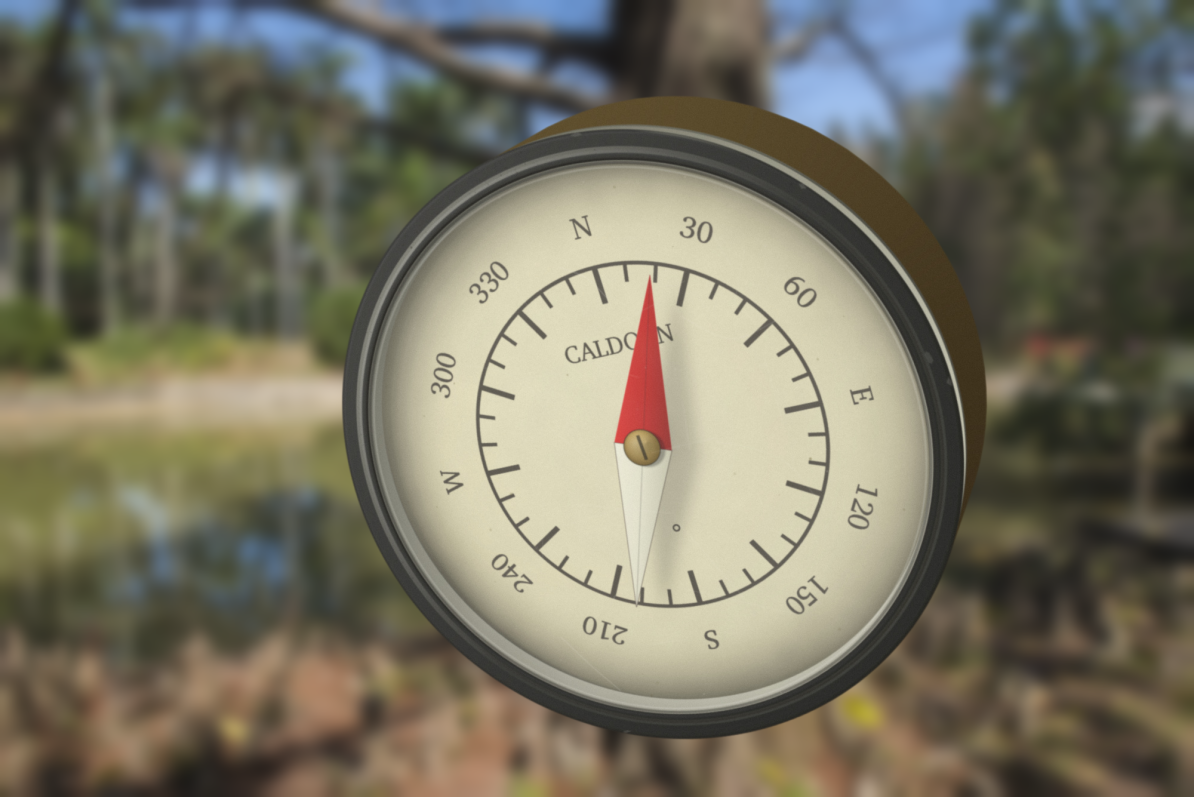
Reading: 20; °
